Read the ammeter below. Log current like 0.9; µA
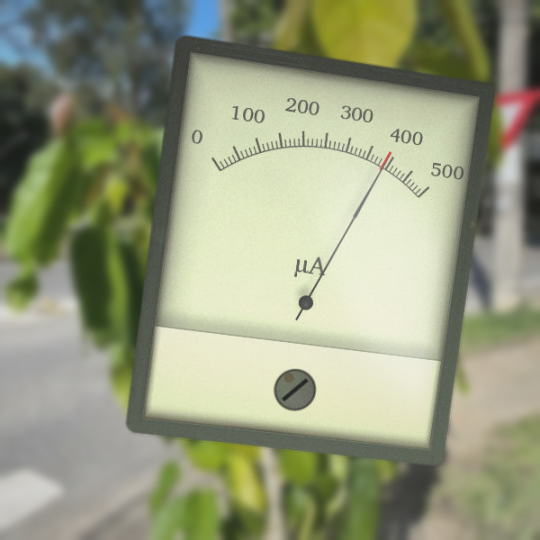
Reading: 390; µA
